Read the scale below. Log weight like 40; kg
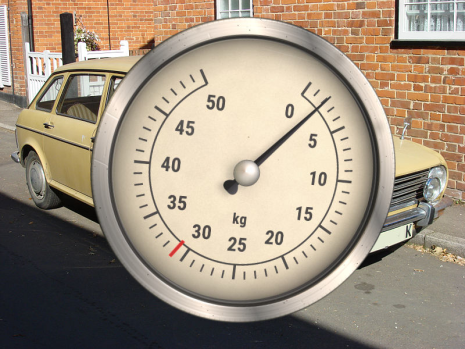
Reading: 2; kg
